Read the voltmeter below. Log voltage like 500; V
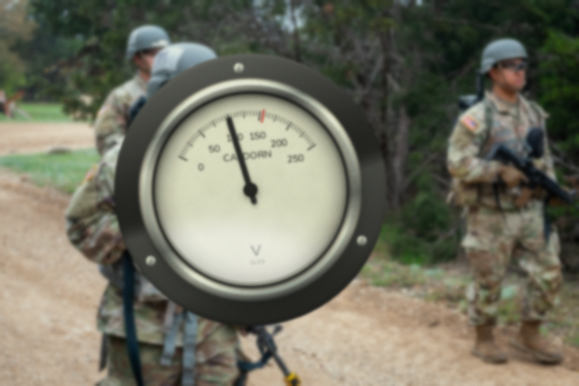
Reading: 100; V
